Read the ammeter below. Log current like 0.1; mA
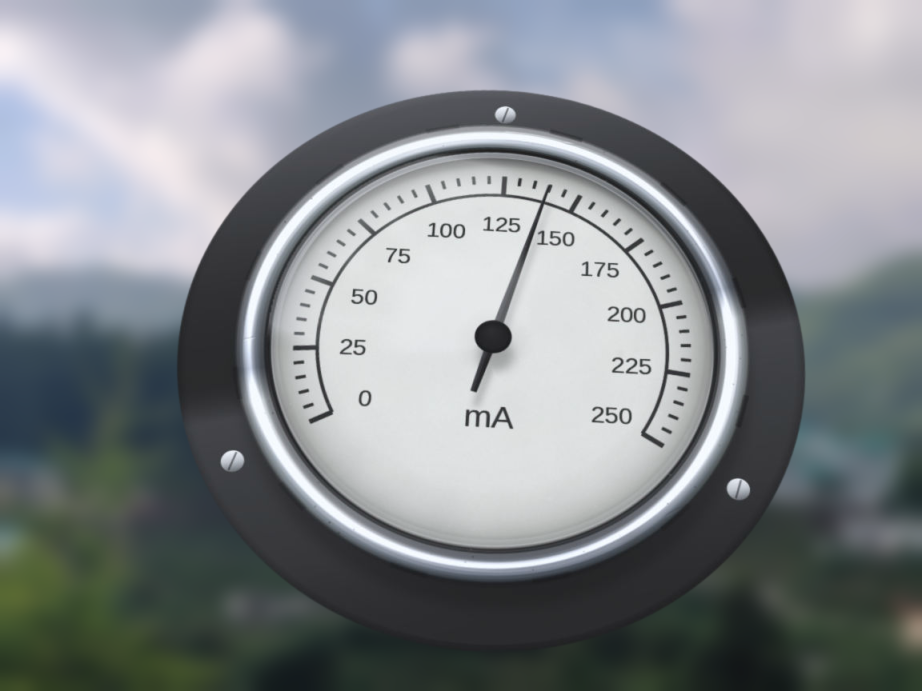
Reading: 140; mA
